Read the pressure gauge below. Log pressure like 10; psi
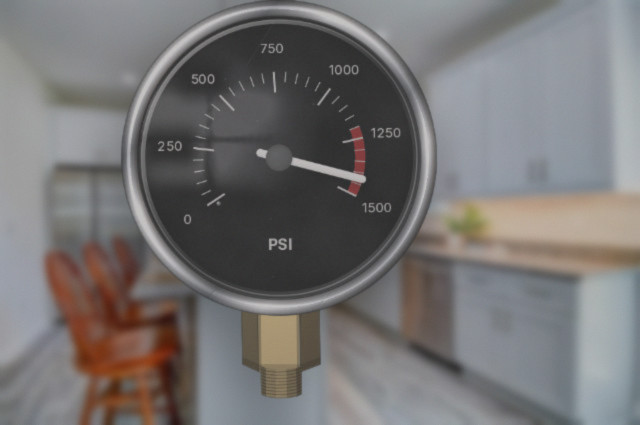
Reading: 1425; psi
